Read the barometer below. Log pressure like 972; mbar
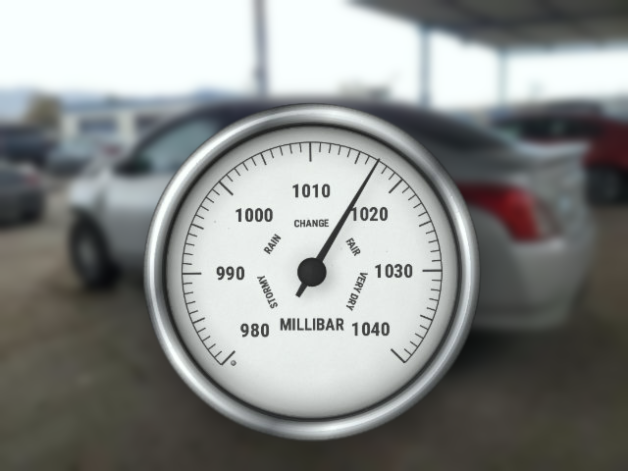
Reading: 1017; mbar
